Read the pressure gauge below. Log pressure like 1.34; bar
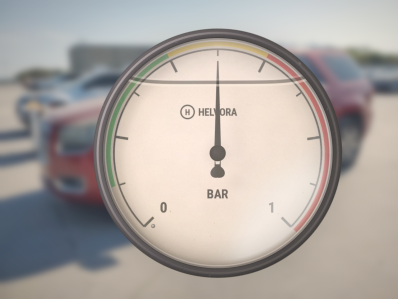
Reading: 0.5; bar
